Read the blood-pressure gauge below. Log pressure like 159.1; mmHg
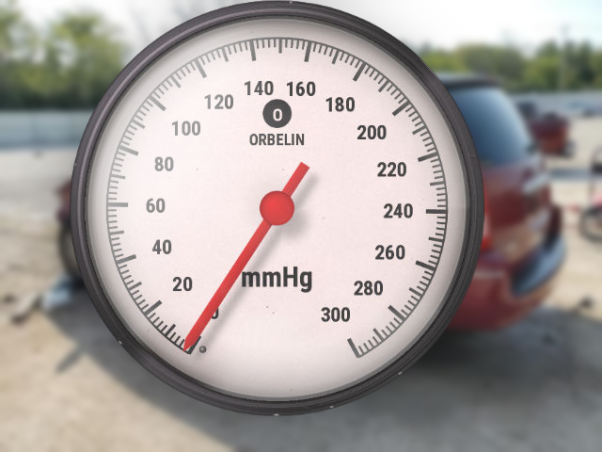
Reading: 2; mmHg
